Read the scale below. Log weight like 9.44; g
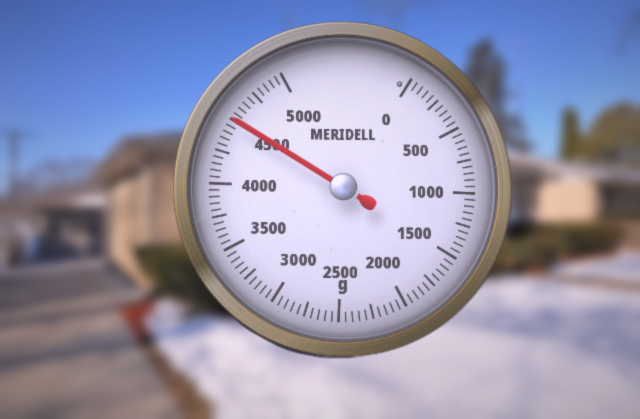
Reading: 4500; g
